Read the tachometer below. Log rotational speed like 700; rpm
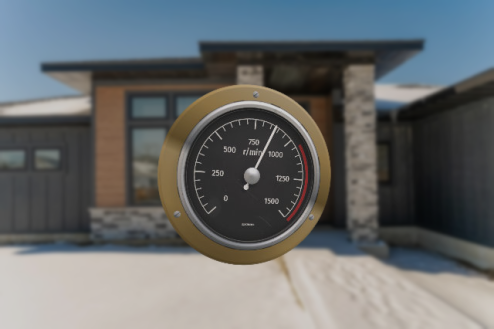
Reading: 875; rpm
